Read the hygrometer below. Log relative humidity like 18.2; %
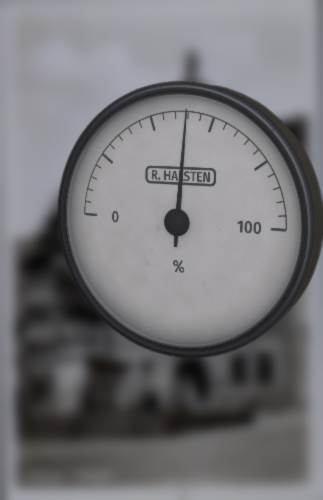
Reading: 52; %
